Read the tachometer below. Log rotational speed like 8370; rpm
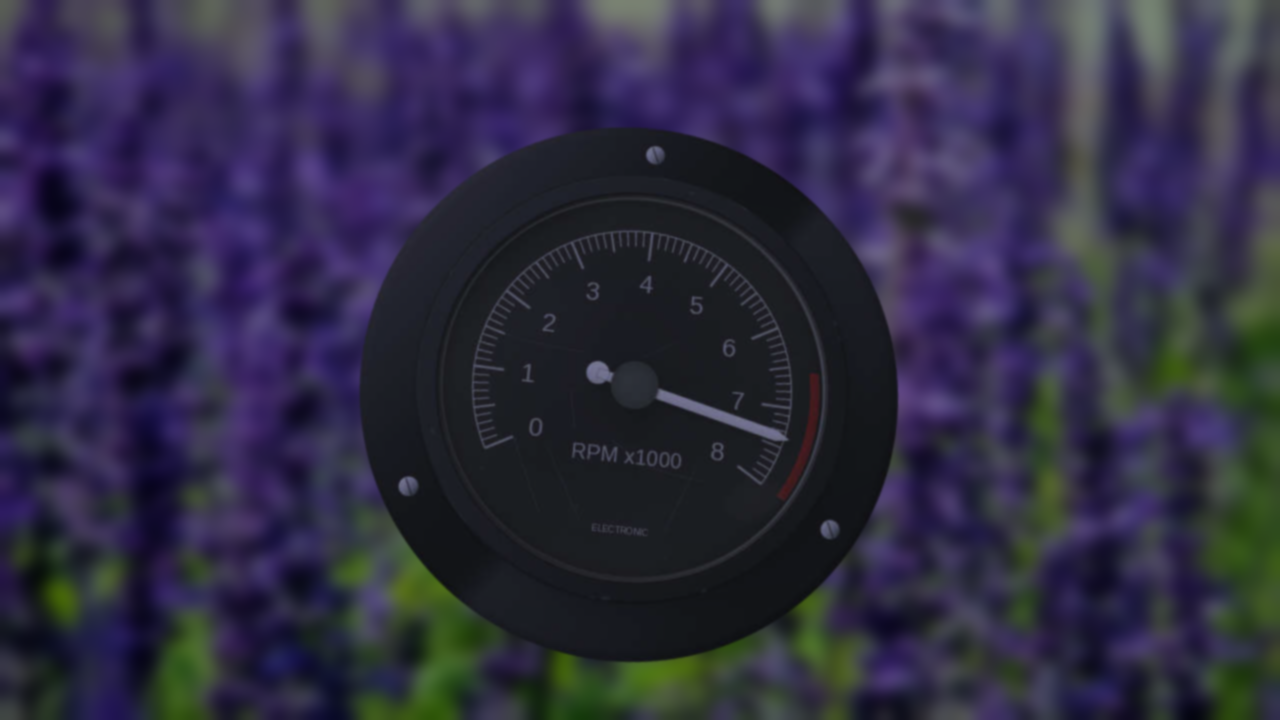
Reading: 7400; rpm
